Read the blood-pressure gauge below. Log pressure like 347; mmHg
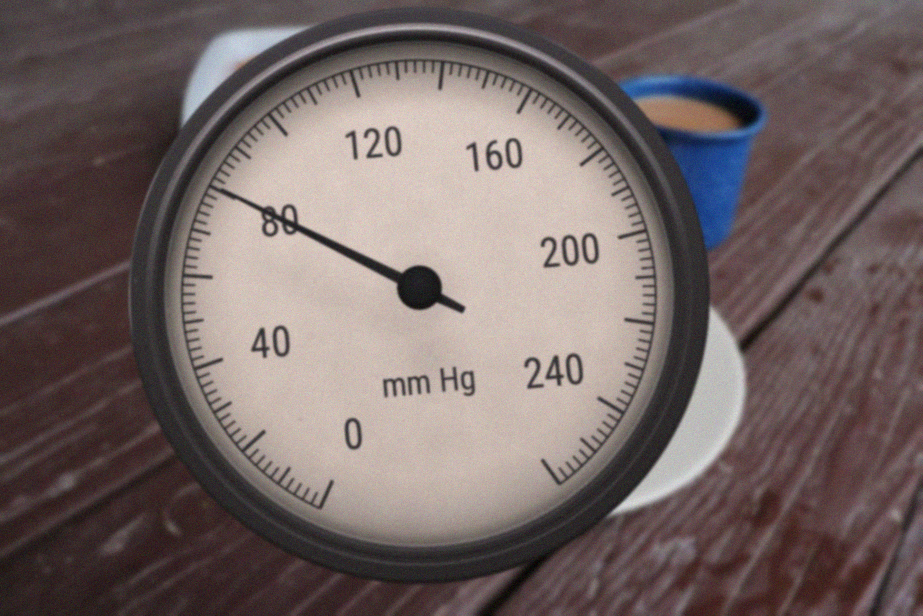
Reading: 80; mmHg
